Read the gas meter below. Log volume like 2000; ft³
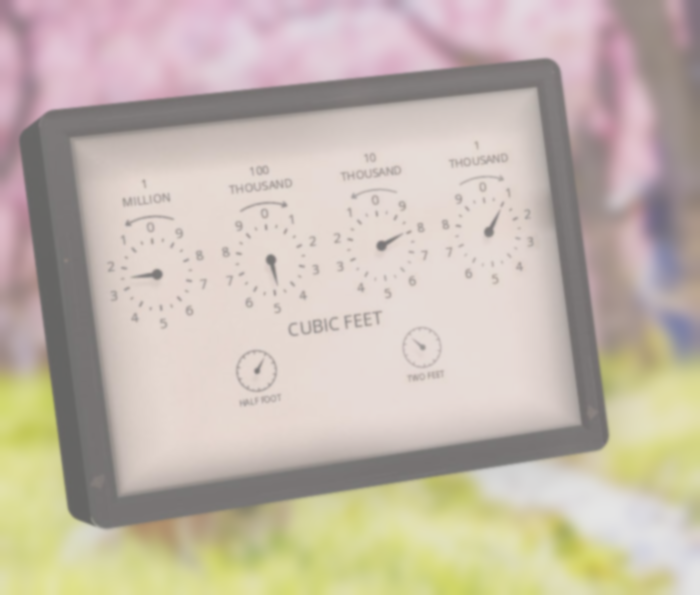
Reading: 248100; ft³
